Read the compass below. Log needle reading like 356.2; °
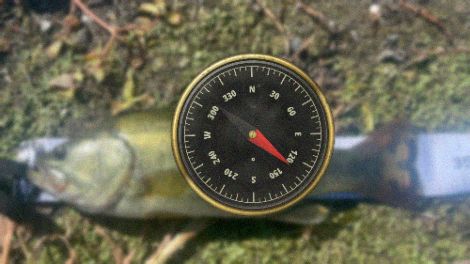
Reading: 130; °
